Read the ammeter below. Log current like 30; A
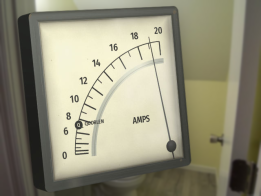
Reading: 19; A
